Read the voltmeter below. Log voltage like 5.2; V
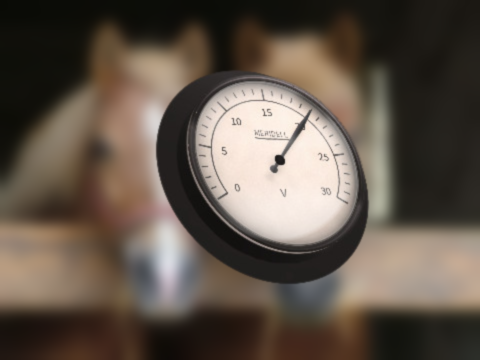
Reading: 20; V
